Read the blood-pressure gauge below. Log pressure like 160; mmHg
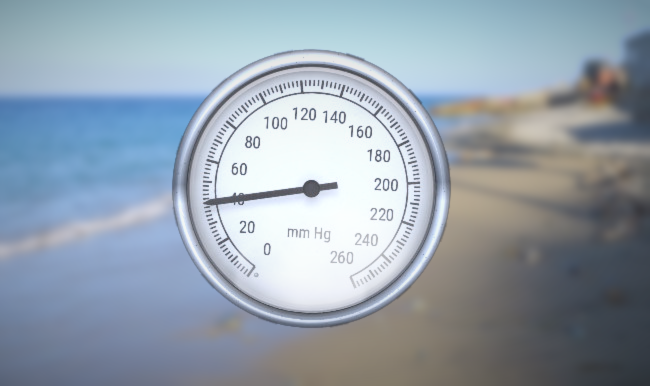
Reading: 40; mmHg
